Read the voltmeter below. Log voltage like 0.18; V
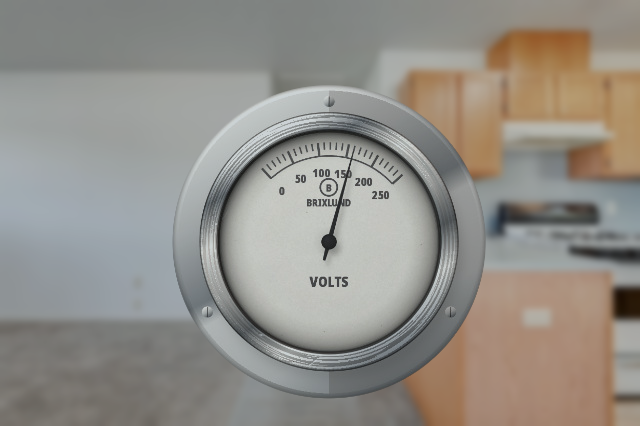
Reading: 160; V
